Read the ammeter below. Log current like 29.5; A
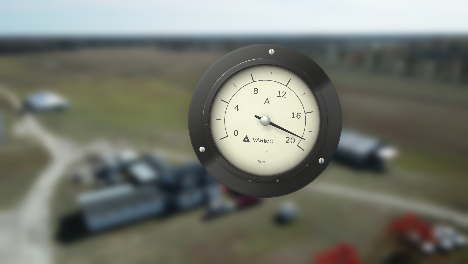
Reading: 19; A
